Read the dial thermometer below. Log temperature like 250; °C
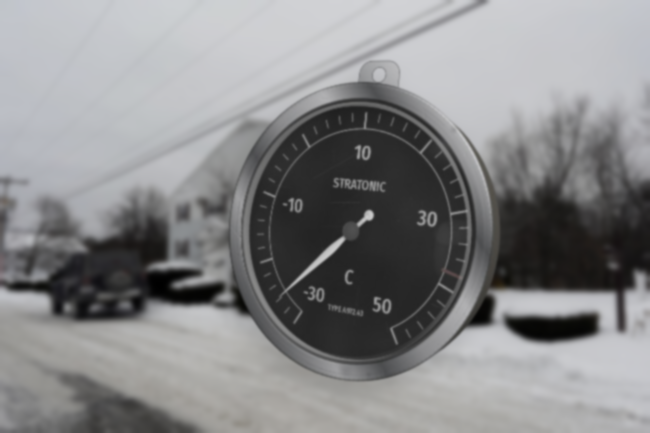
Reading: -26; °C
